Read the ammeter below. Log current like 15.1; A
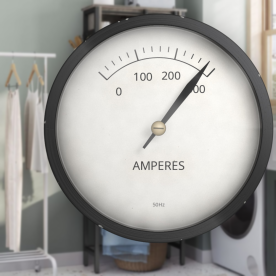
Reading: 280; A
